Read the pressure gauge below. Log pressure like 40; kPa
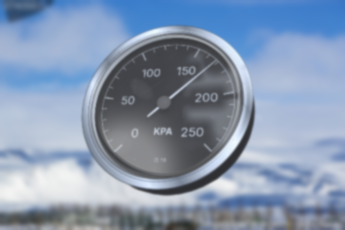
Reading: 170; kPa
